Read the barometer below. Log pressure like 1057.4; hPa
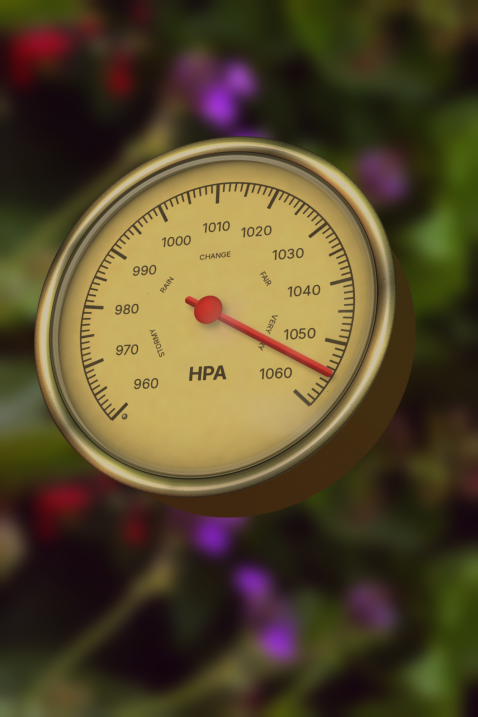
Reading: 1055; hPa
